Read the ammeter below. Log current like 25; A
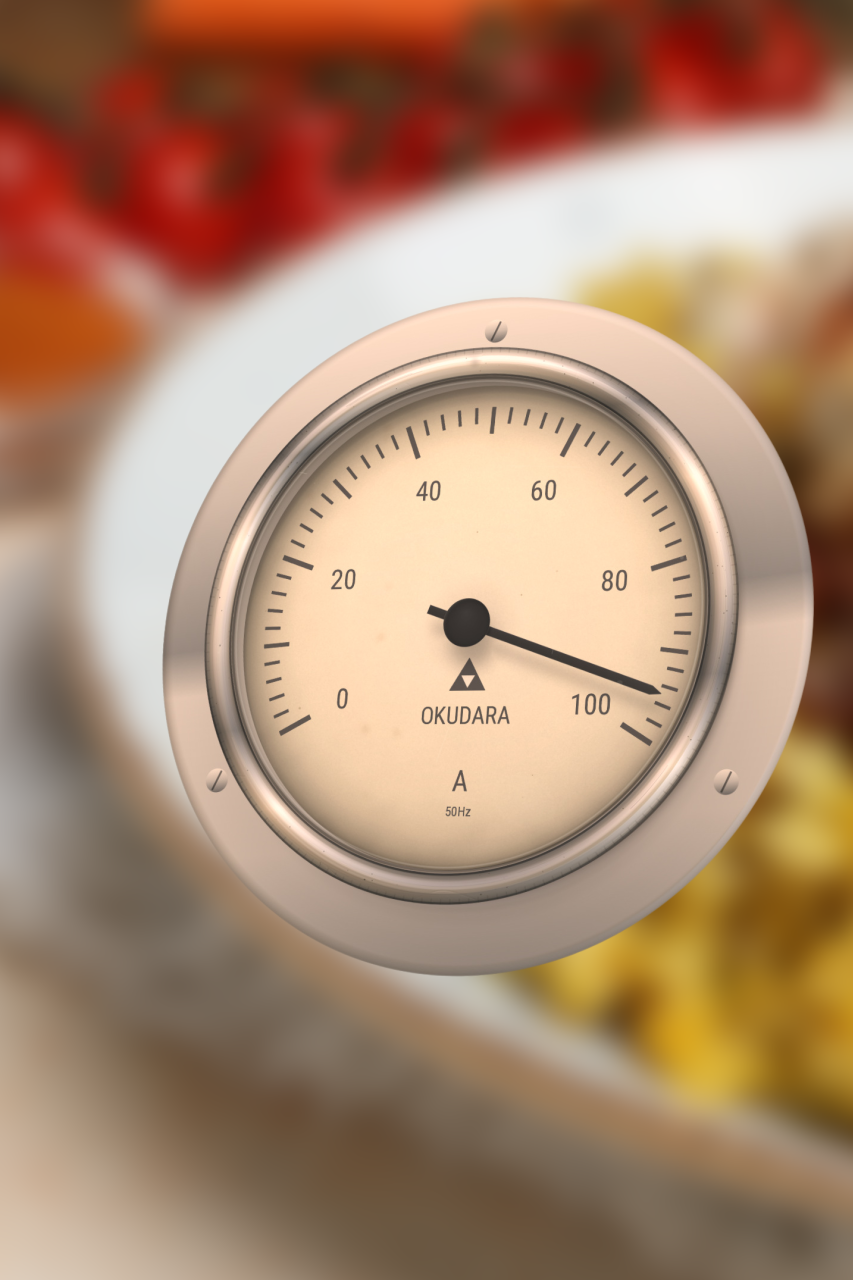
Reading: 95; A
